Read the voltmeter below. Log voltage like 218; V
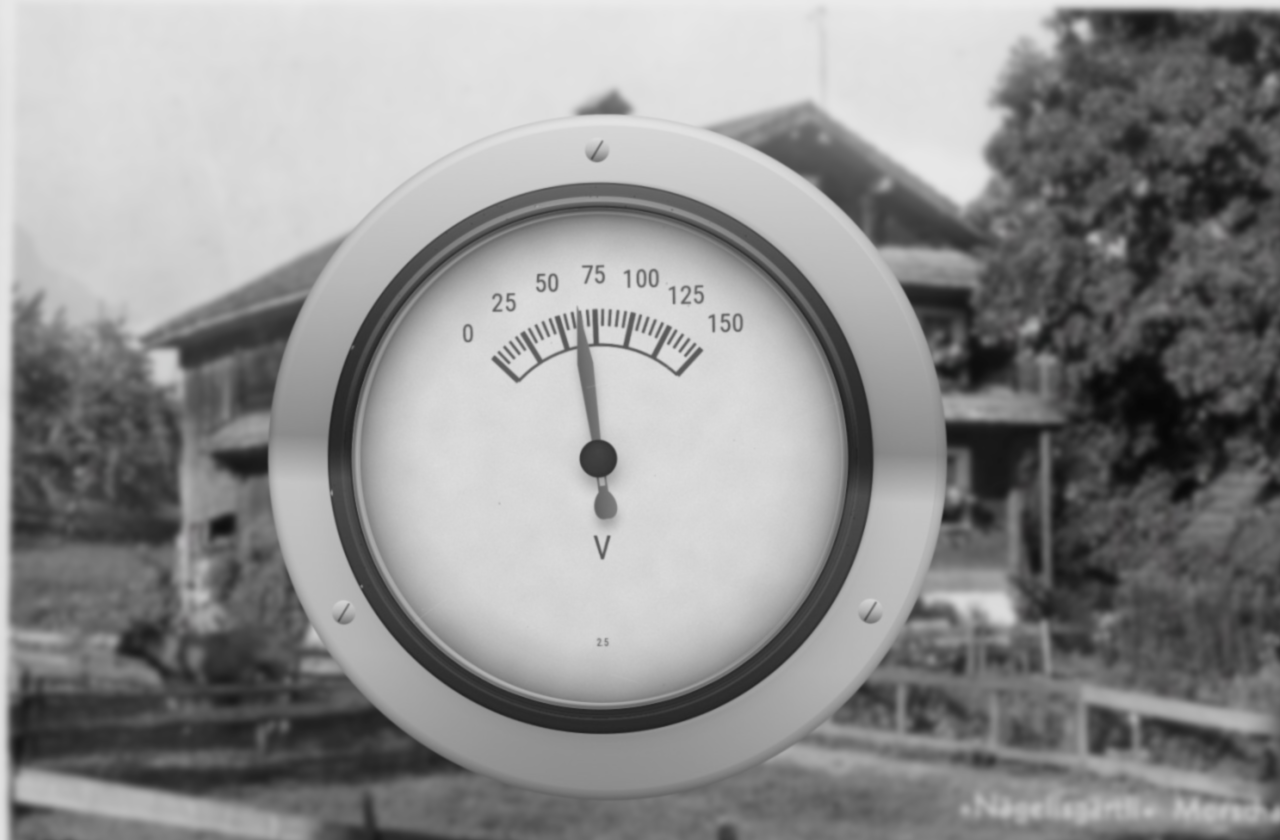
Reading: 65; V
